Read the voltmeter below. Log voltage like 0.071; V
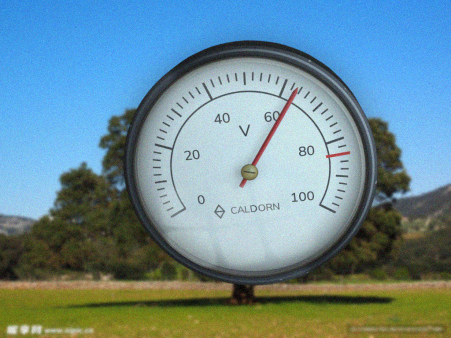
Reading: 63; V
